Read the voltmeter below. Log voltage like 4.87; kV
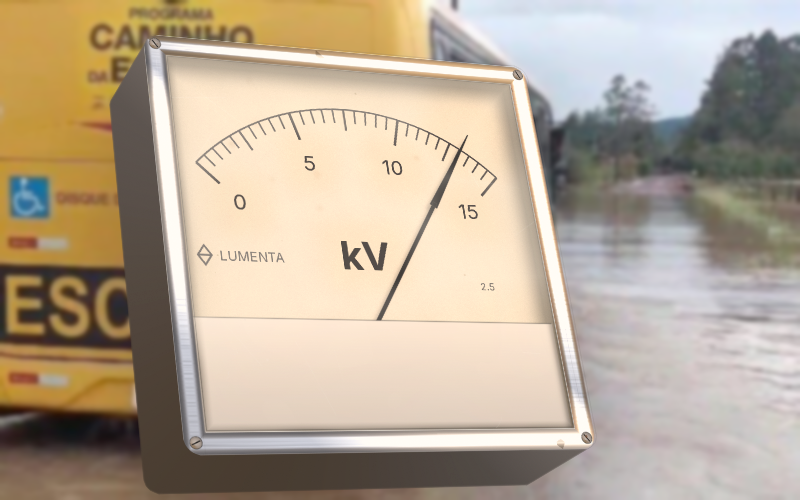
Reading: 13; kV
